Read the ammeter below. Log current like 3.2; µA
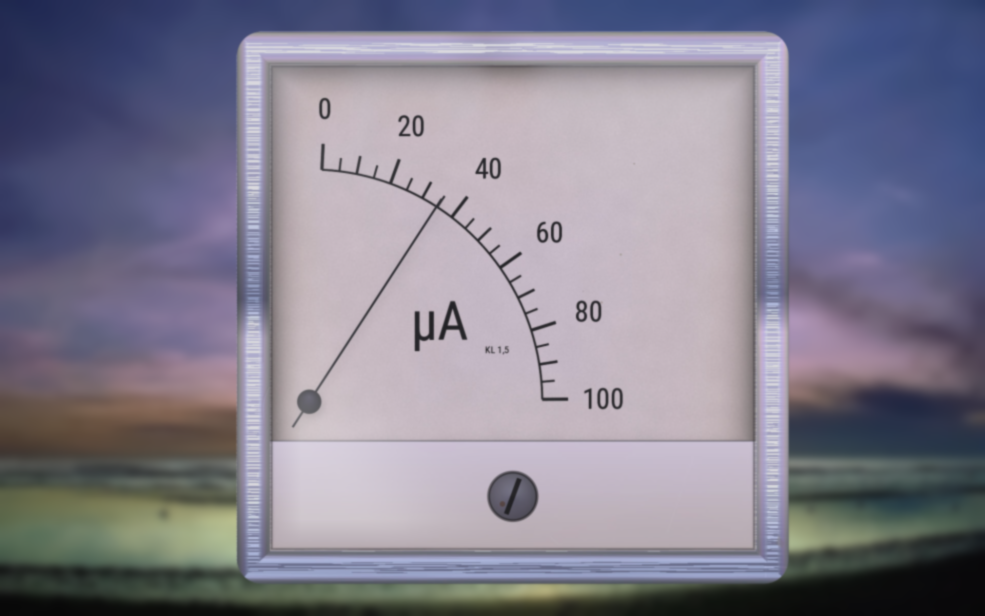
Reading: 35; µA
